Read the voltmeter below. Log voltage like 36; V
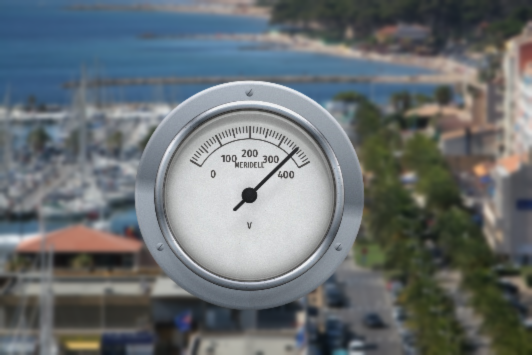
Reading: 350; V
